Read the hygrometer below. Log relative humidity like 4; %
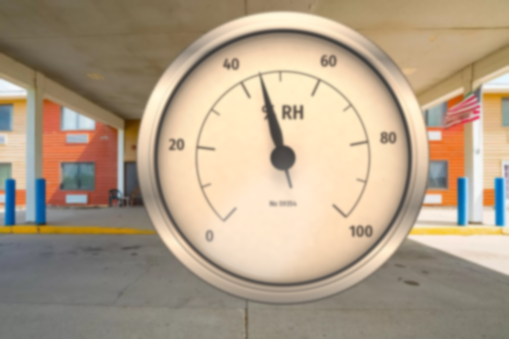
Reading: 45; %
